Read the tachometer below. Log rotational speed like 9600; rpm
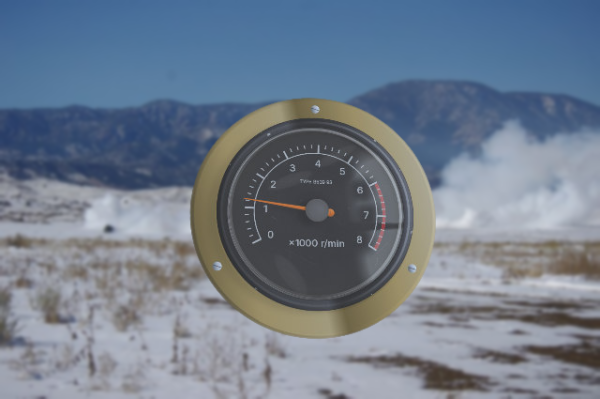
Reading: 1200; rpm
